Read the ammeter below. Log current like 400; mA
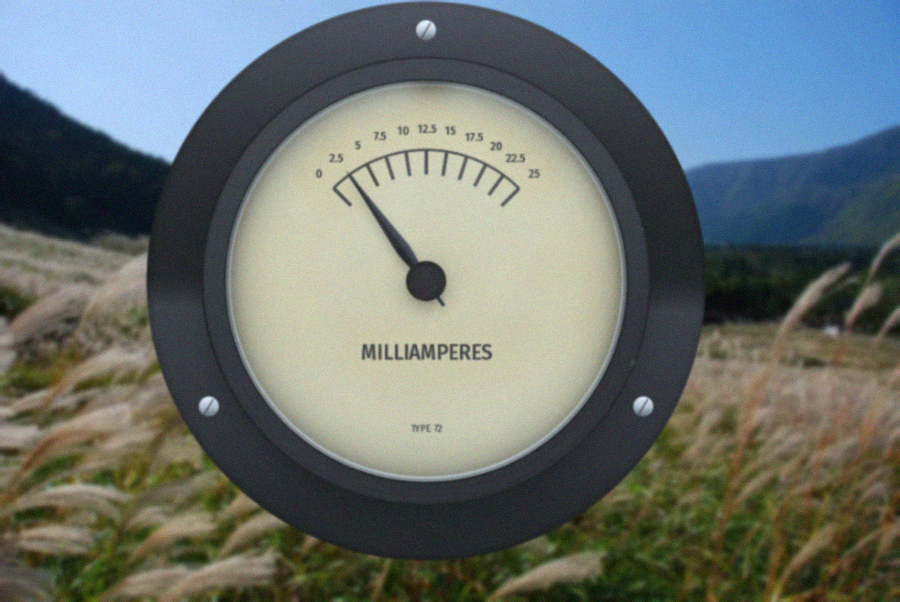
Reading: 2.5; mA
